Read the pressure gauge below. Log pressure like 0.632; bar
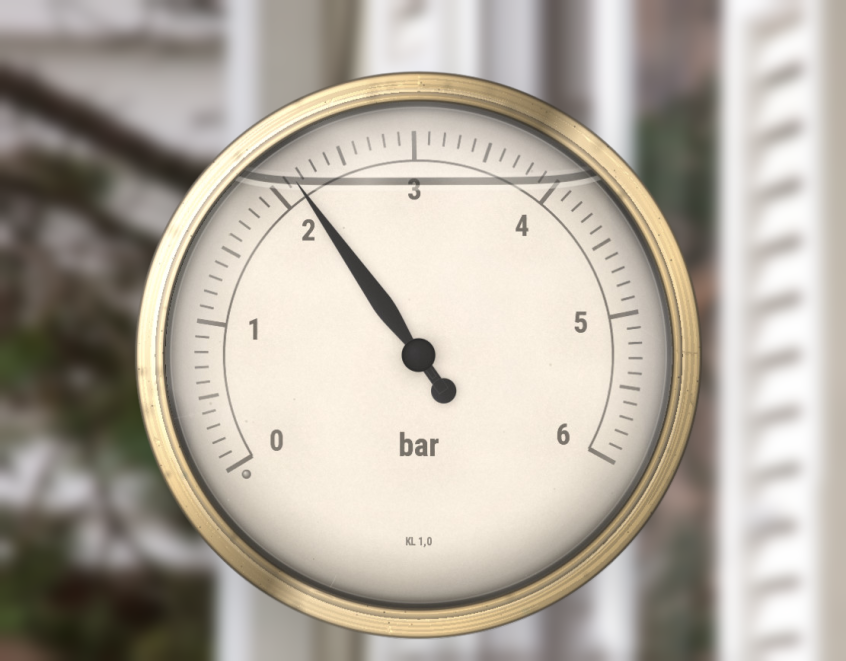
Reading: 2.15; bar
